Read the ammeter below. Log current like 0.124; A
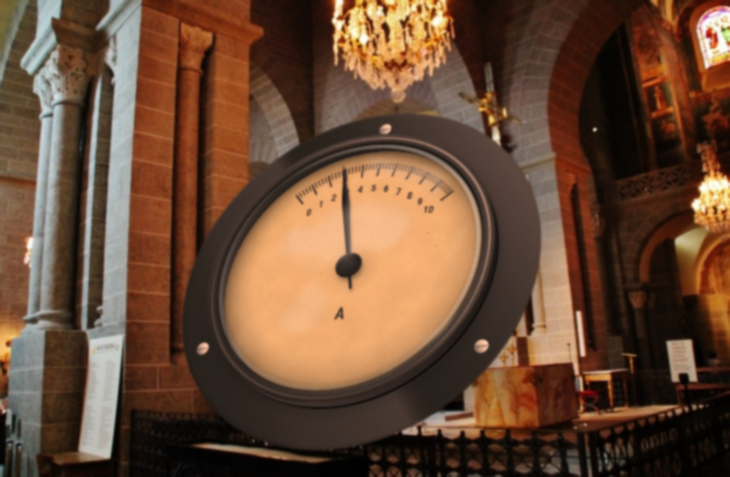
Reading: 3; A
